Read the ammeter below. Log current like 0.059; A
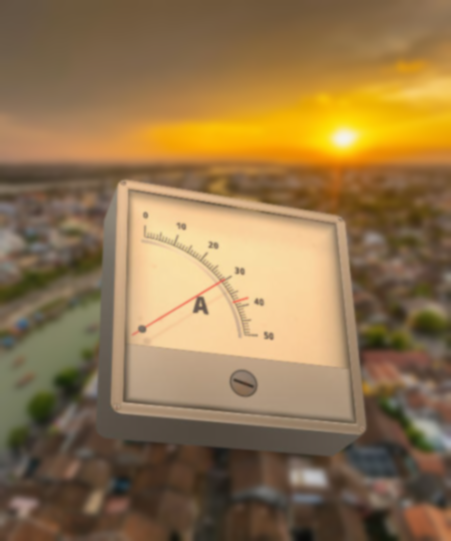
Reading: 30; A
